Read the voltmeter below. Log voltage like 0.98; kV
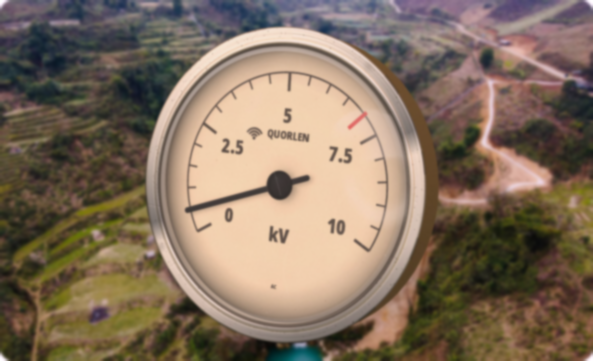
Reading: 0.5; kV
